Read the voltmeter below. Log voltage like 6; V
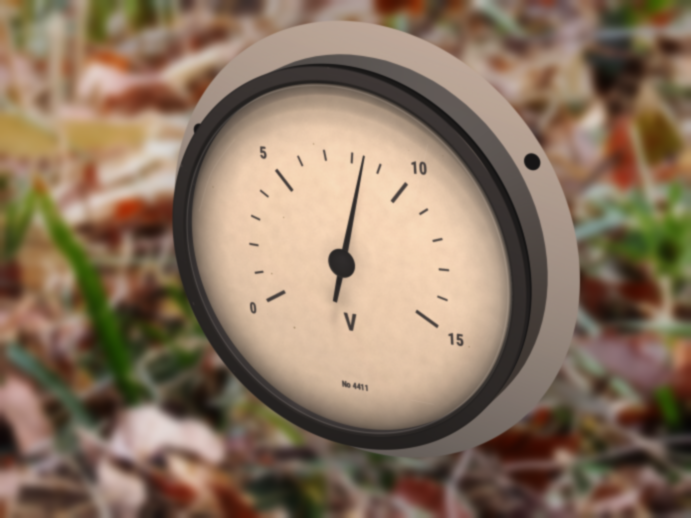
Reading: 8.5; V
